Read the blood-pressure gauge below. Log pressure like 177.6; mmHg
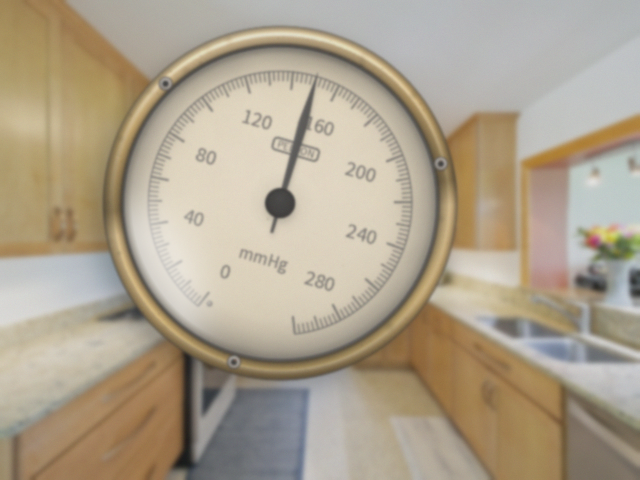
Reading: 150; mmHg
